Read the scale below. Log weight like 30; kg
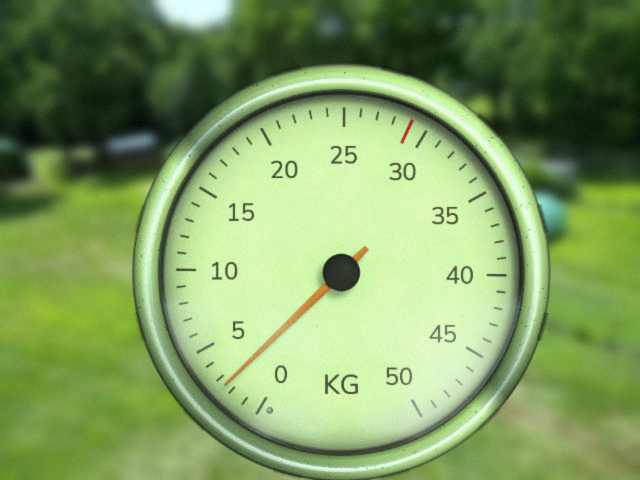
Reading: 2.5; kg
